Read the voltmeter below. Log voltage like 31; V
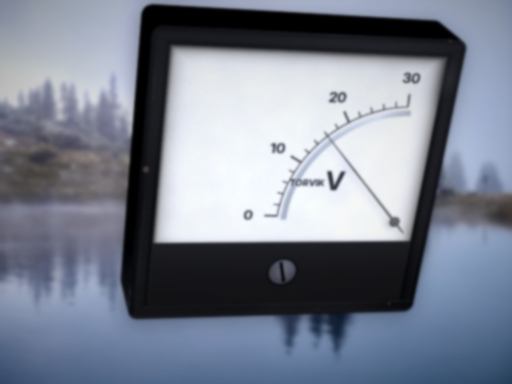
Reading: 16; V
